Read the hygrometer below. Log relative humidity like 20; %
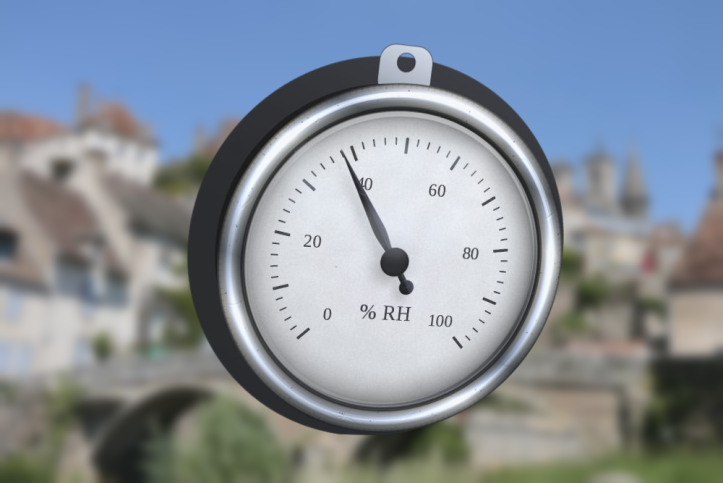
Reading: 38; %
